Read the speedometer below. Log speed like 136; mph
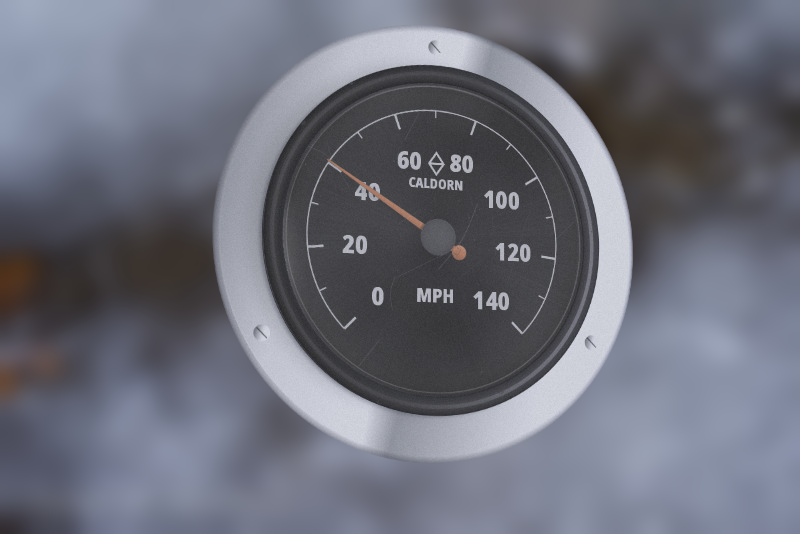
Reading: 40; mph
